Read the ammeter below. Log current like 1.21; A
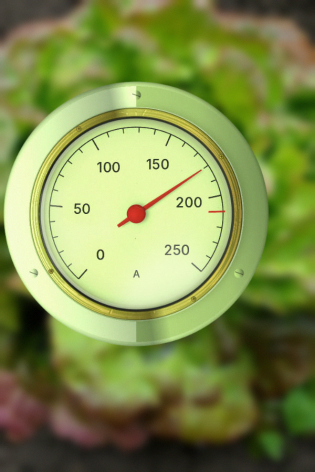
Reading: 180; A
